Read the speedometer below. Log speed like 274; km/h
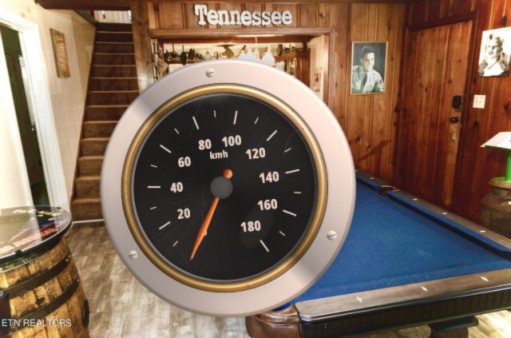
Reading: 0; km/h
